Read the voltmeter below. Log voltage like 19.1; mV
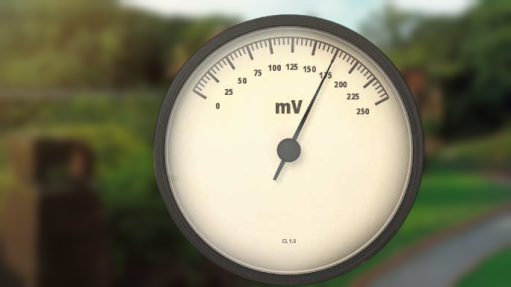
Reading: 175; mV
